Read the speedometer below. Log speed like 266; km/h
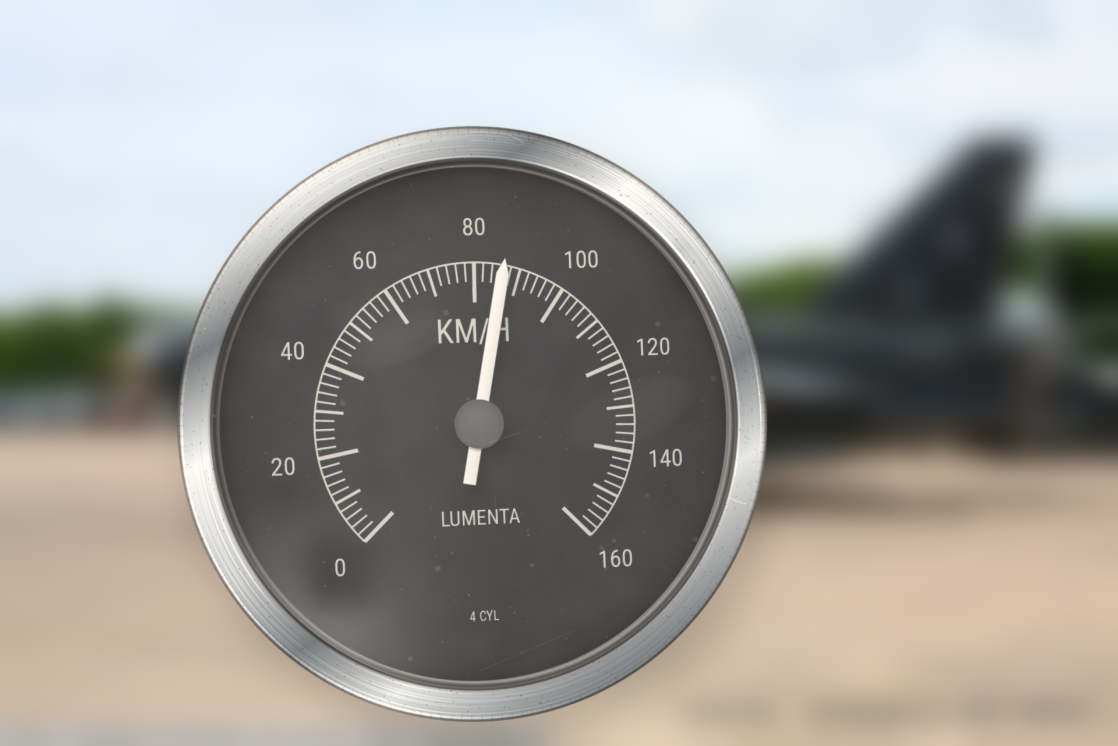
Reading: 86; km/h
